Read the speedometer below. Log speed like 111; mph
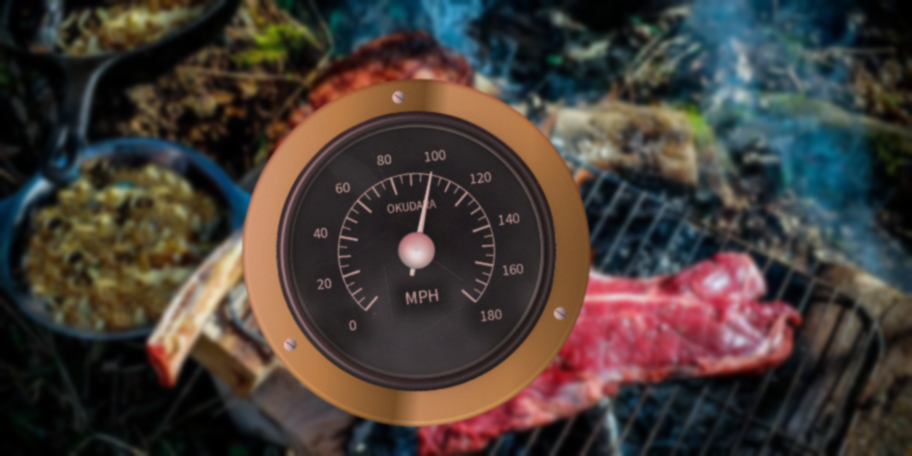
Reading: 100; mph
